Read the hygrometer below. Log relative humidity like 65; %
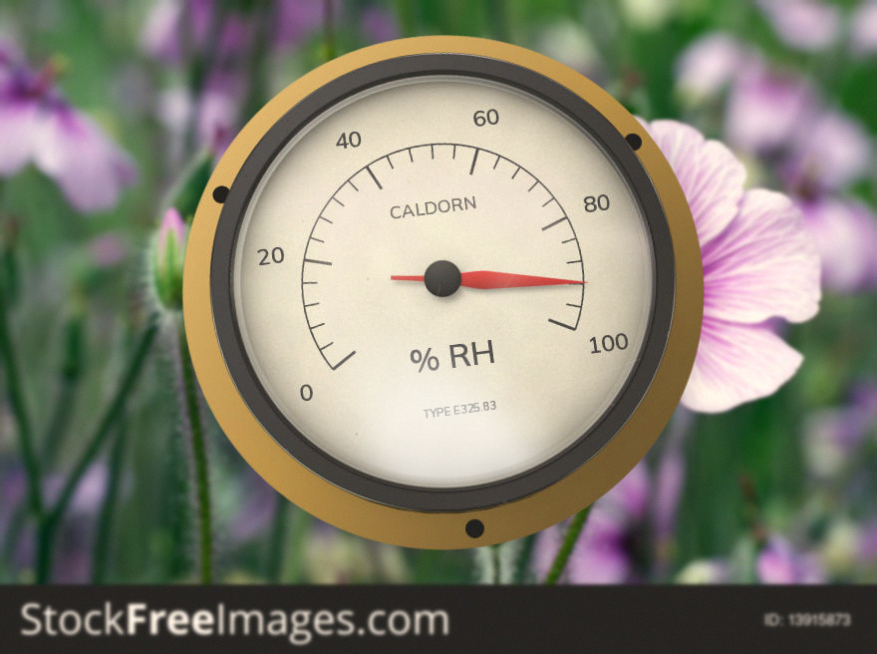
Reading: 92; %
